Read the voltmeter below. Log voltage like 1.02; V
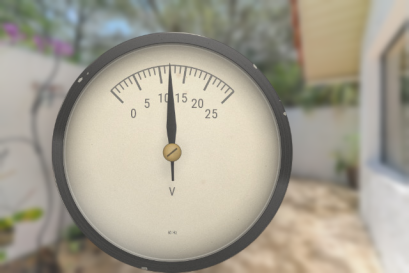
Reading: 12; V
